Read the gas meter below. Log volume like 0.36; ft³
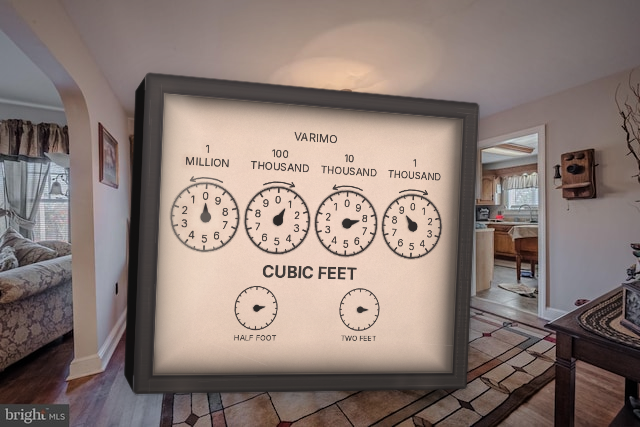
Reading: 7900; ft³
